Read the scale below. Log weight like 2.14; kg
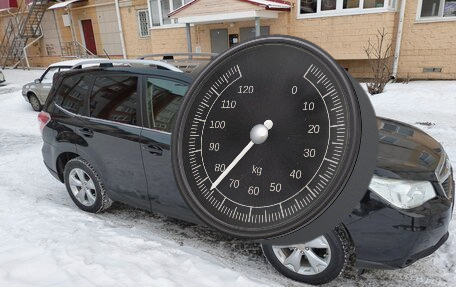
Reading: 75; kg
